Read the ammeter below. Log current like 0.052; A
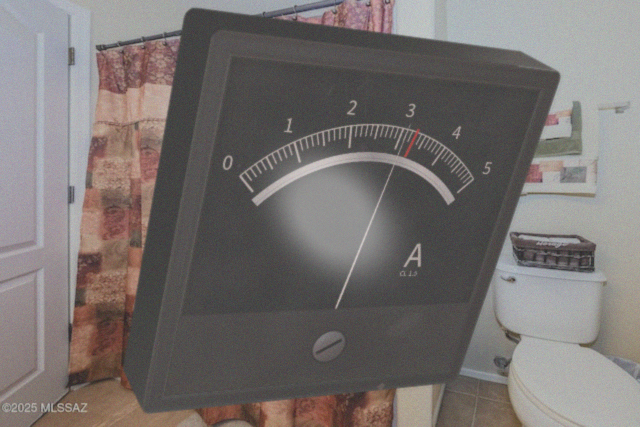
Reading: 3; A
